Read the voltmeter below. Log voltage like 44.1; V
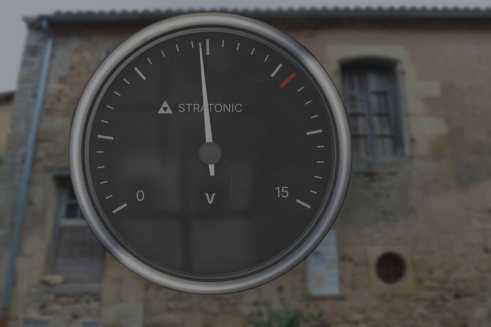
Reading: 7.25; V
